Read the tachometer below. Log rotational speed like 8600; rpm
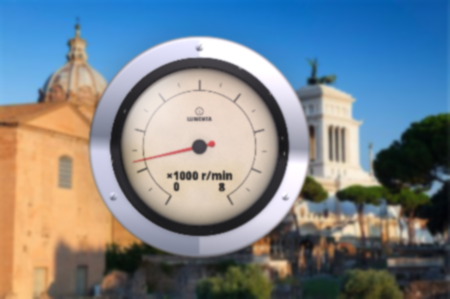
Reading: 1250; rpm
